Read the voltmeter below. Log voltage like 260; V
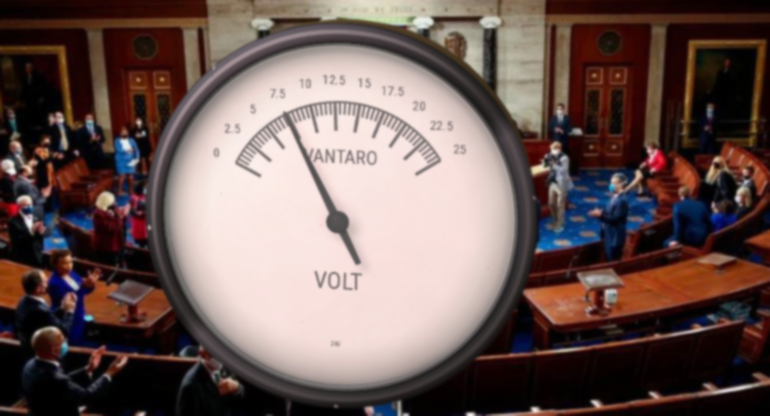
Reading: 7.5; V
